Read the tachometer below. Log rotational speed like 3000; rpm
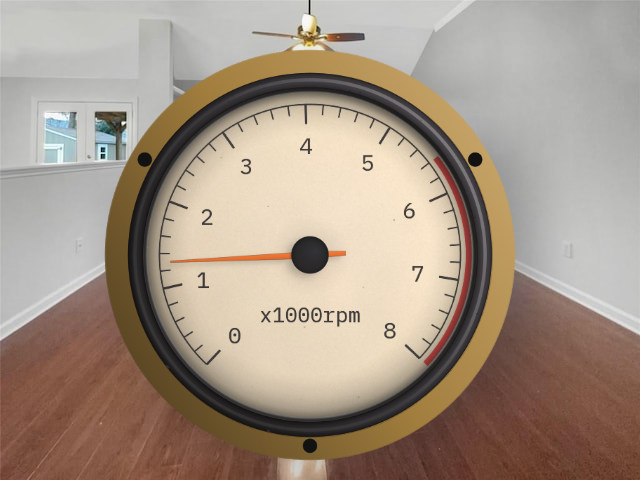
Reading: 1300; rpm
